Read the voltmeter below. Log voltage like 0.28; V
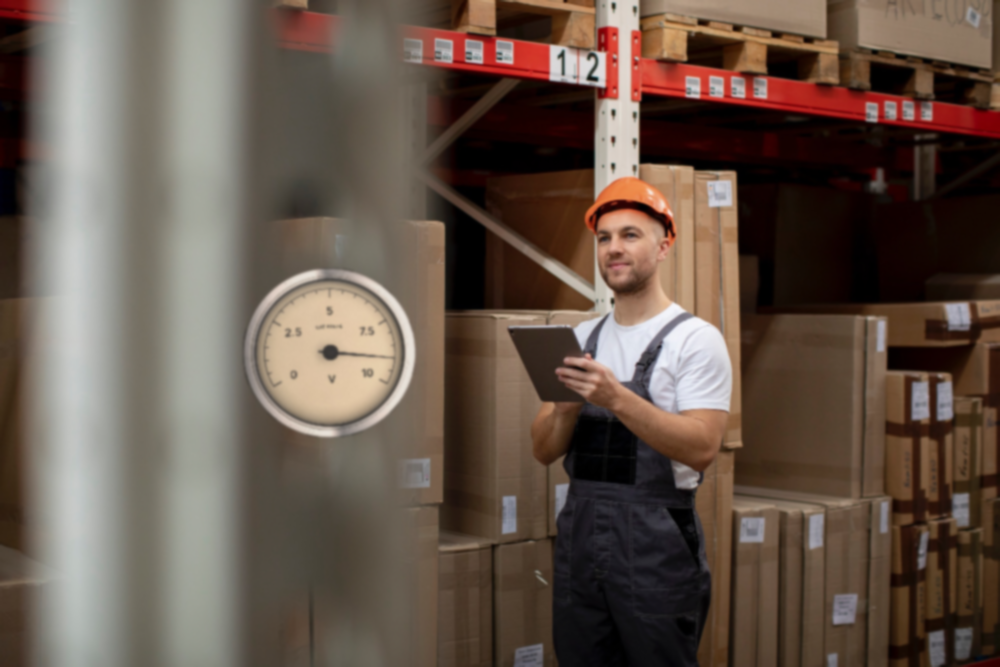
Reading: 9; V
